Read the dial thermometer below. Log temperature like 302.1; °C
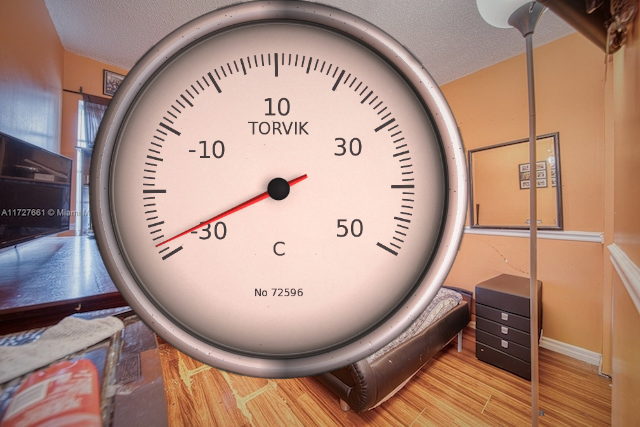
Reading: -28; °C
